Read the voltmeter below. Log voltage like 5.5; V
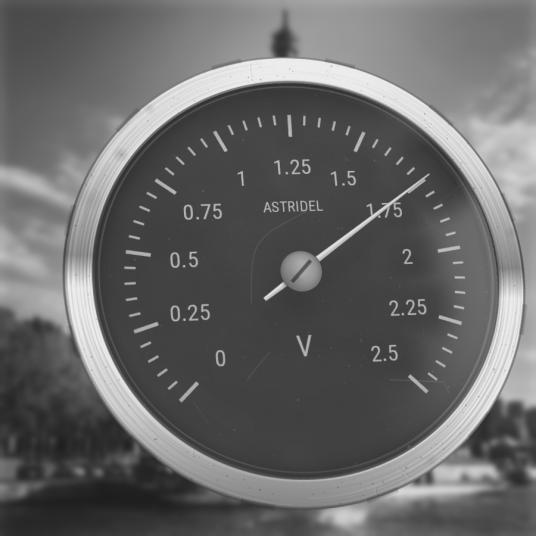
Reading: 1.75; V
